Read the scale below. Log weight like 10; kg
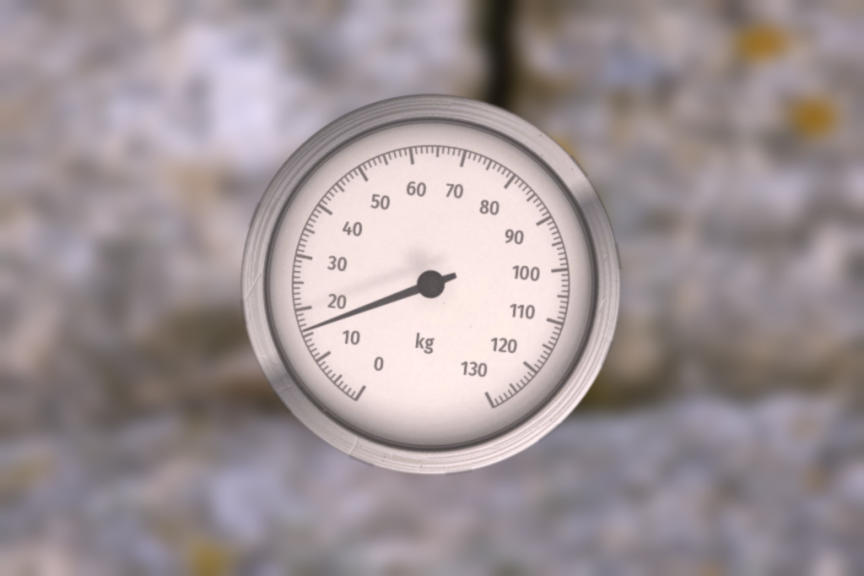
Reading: 16; kg
